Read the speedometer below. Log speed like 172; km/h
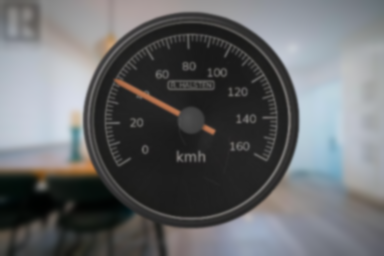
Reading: 40; km/h
